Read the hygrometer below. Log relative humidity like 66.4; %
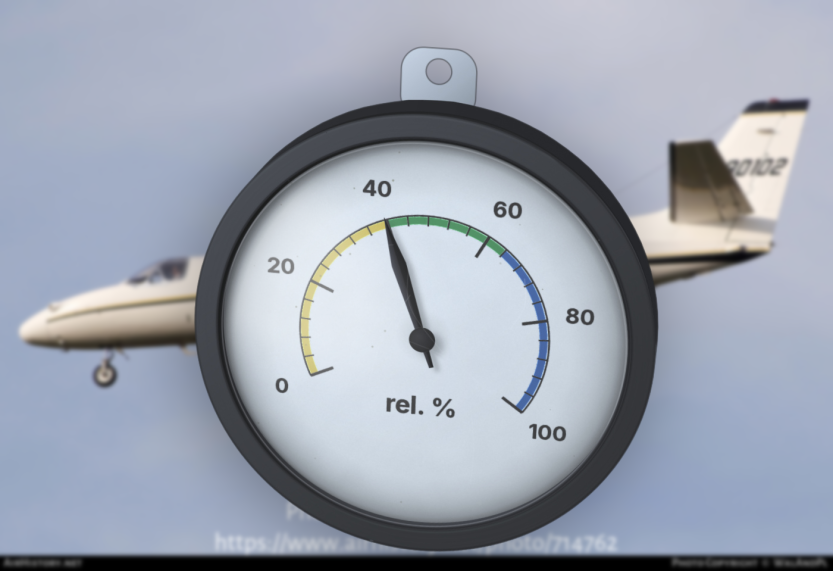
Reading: 40; %
